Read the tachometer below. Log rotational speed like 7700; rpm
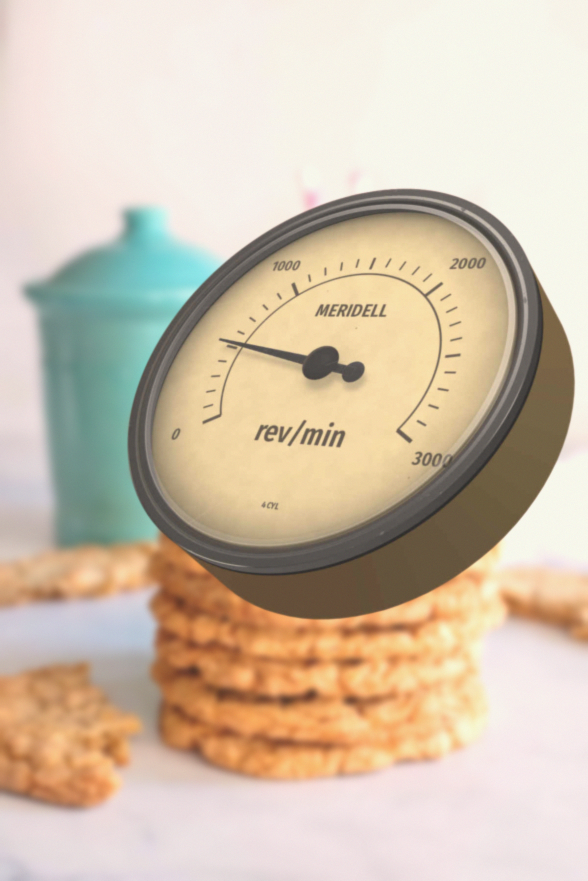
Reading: 500; rpm
